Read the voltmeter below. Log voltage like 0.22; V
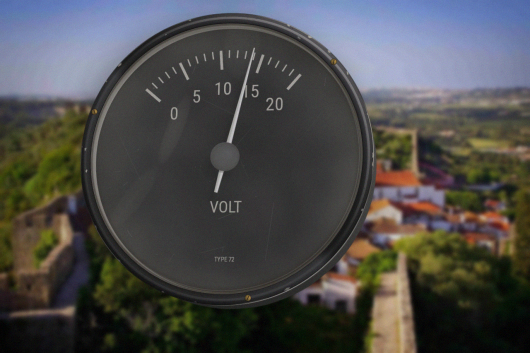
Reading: 14; V
